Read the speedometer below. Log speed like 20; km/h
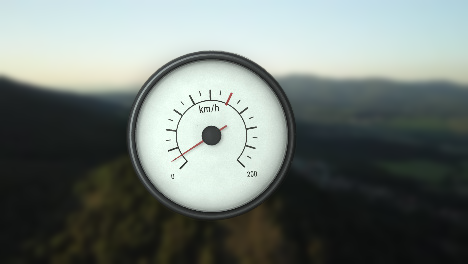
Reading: 10; km/h
